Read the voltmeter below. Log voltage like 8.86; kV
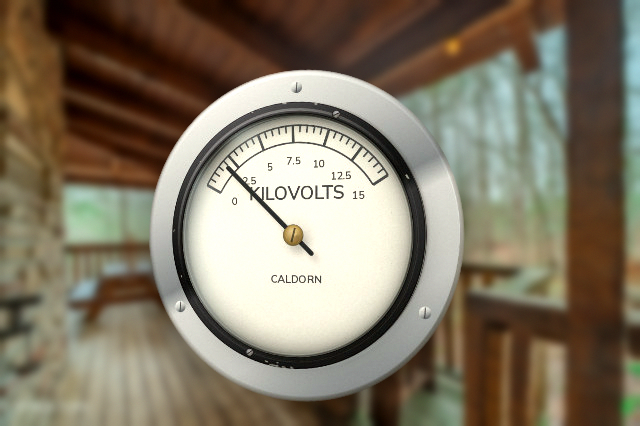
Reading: 2; kV
